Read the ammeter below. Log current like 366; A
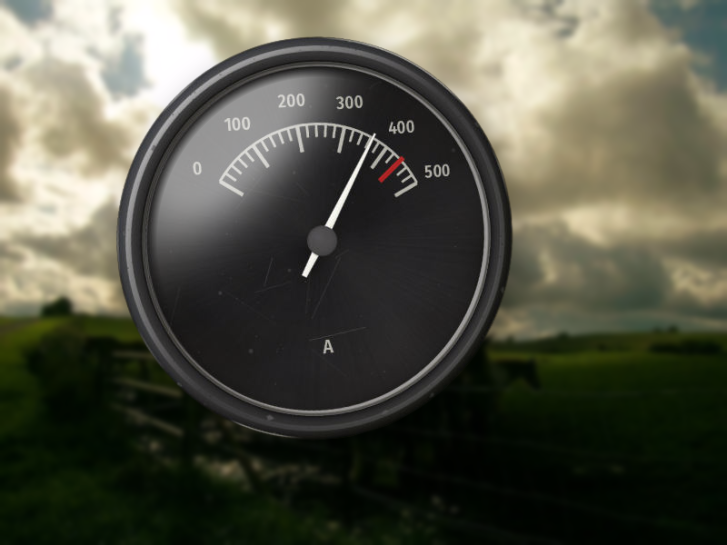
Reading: 360; A
